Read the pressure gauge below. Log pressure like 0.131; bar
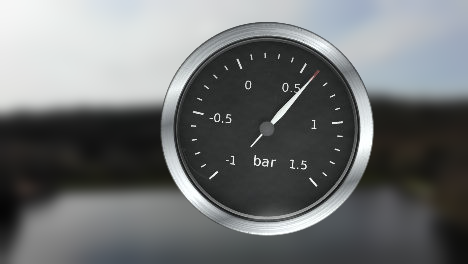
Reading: 0.6; bar
